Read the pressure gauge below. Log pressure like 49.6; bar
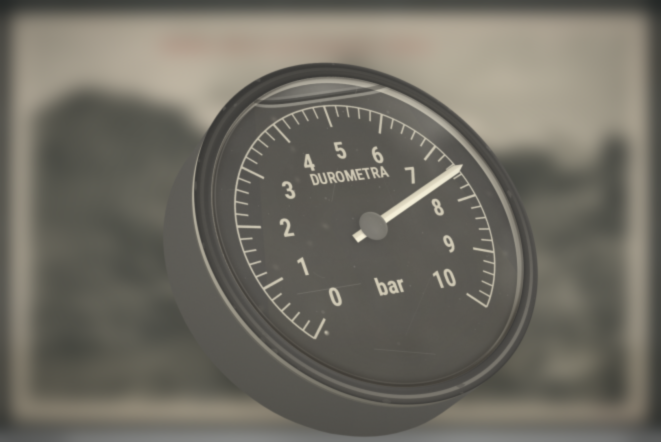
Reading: 7.5; bar
